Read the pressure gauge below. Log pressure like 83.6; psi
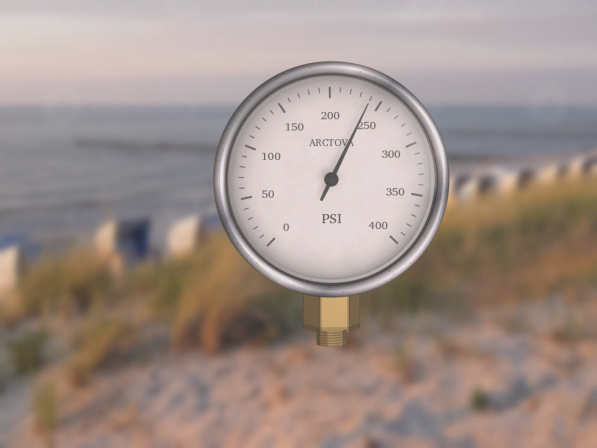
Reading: 240; psi
